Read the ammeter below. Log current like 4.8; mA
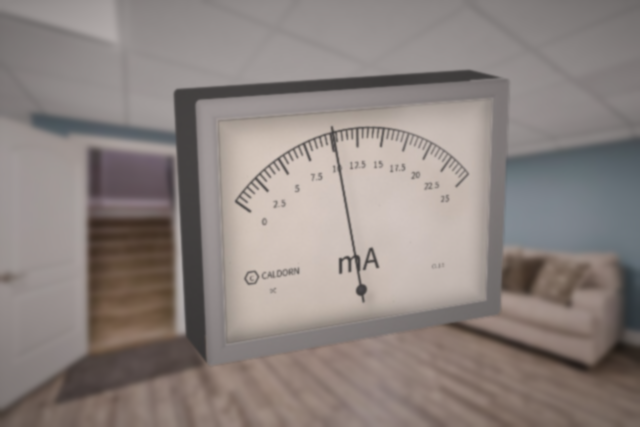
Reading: 10; mA
